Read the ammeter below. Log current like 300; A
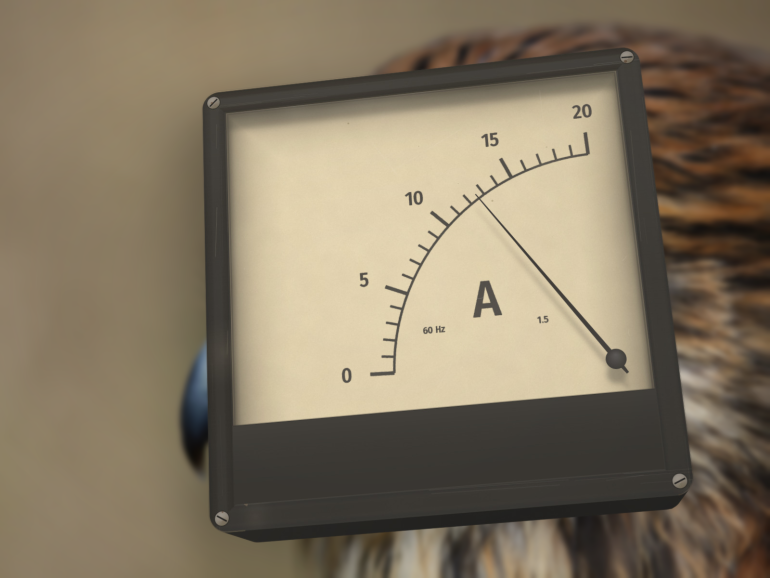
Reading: 12.5; A
